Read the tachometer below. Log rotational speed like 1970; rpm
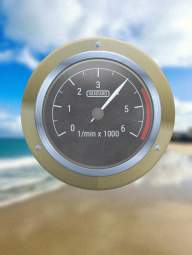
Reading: 4000; rpm
